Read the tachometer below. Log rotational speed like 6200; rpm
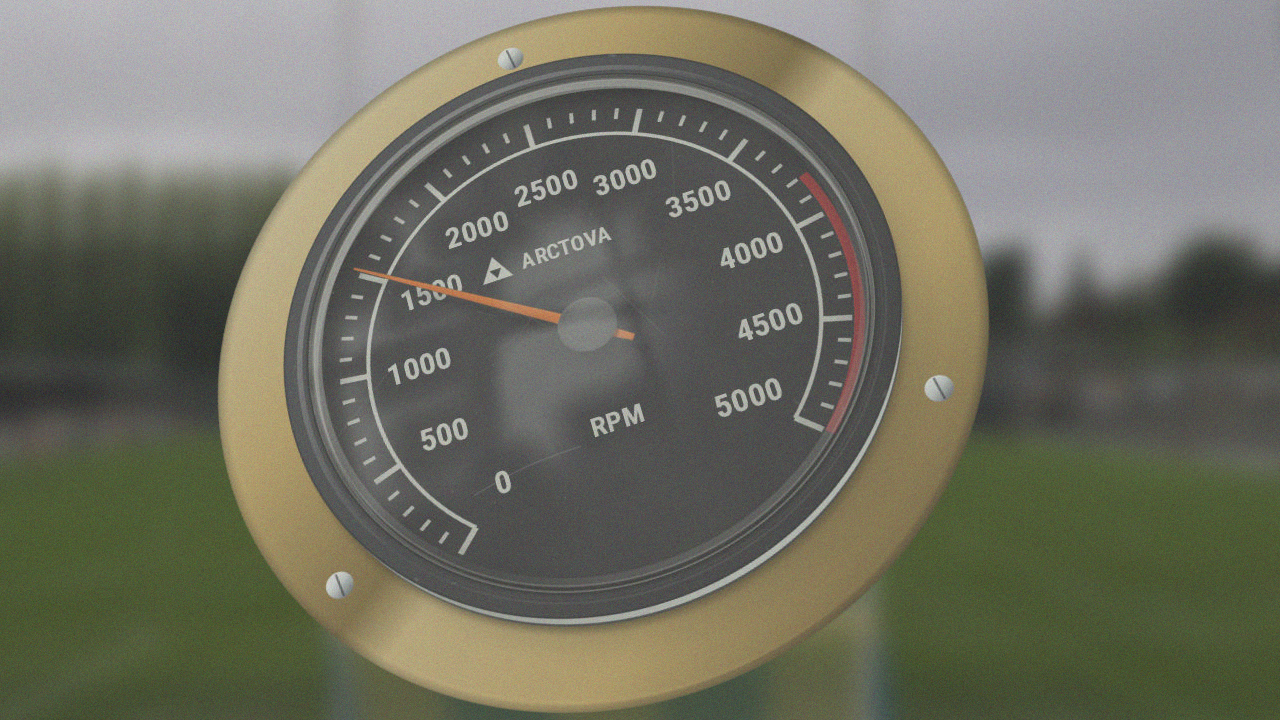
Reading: 1500; rpm
